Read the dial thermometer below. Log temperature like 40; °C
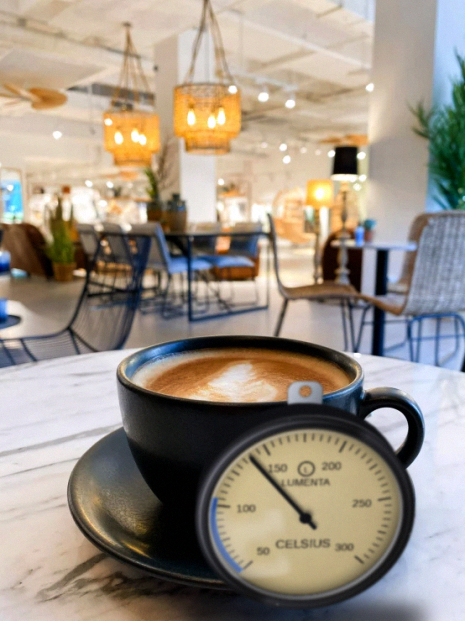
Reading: 140; °C
